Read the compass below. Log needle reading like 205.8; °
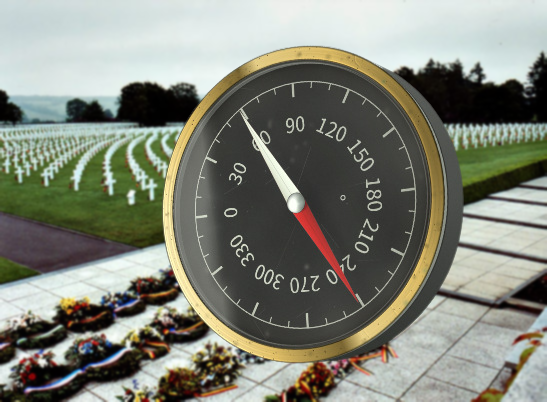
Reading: 240; °
